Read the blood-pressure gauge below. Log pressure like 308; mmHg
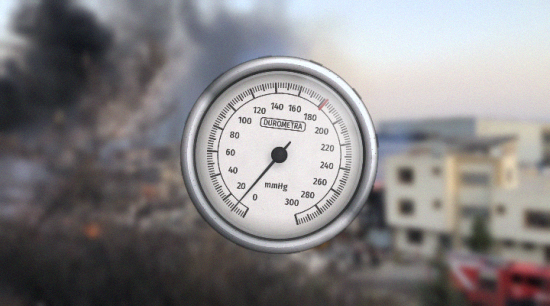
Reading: 10; mmHg
